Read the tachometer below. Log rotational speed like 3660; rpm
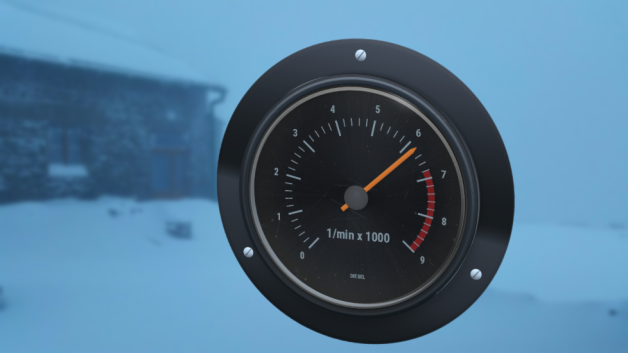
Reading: 6200; rpm
